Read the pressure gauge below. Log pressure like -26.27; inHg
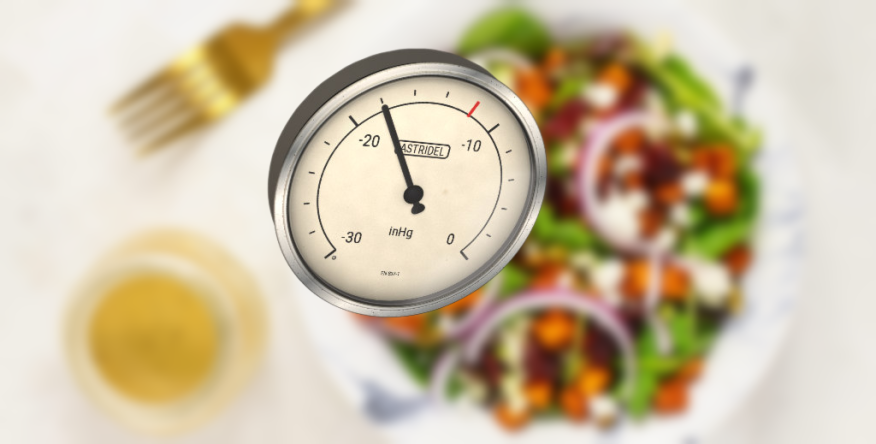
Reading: -18; inHg
